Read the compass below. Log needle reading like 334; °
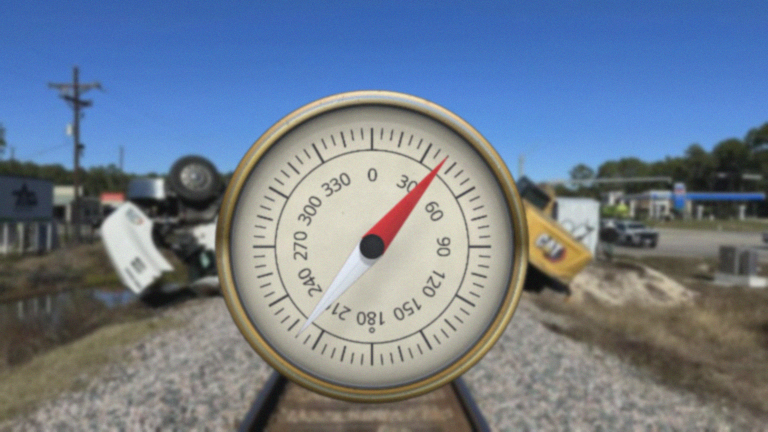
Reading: 40; °
